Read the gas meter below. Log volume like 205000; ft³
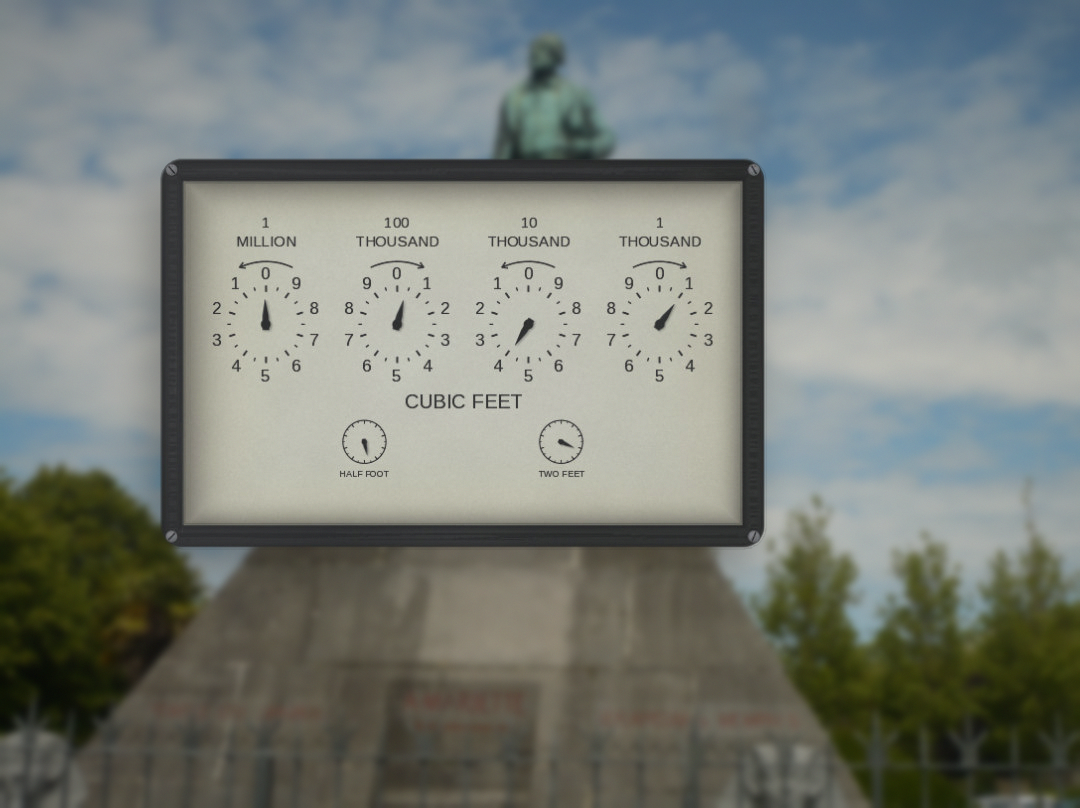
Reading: 4100; ft³
